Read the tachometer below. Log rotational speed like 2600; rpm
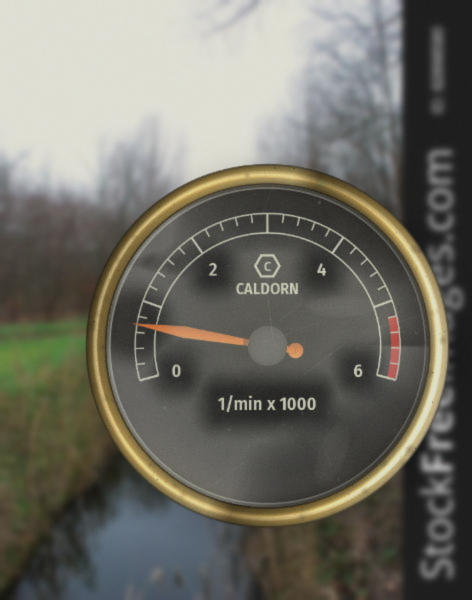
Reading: 700; rpm
